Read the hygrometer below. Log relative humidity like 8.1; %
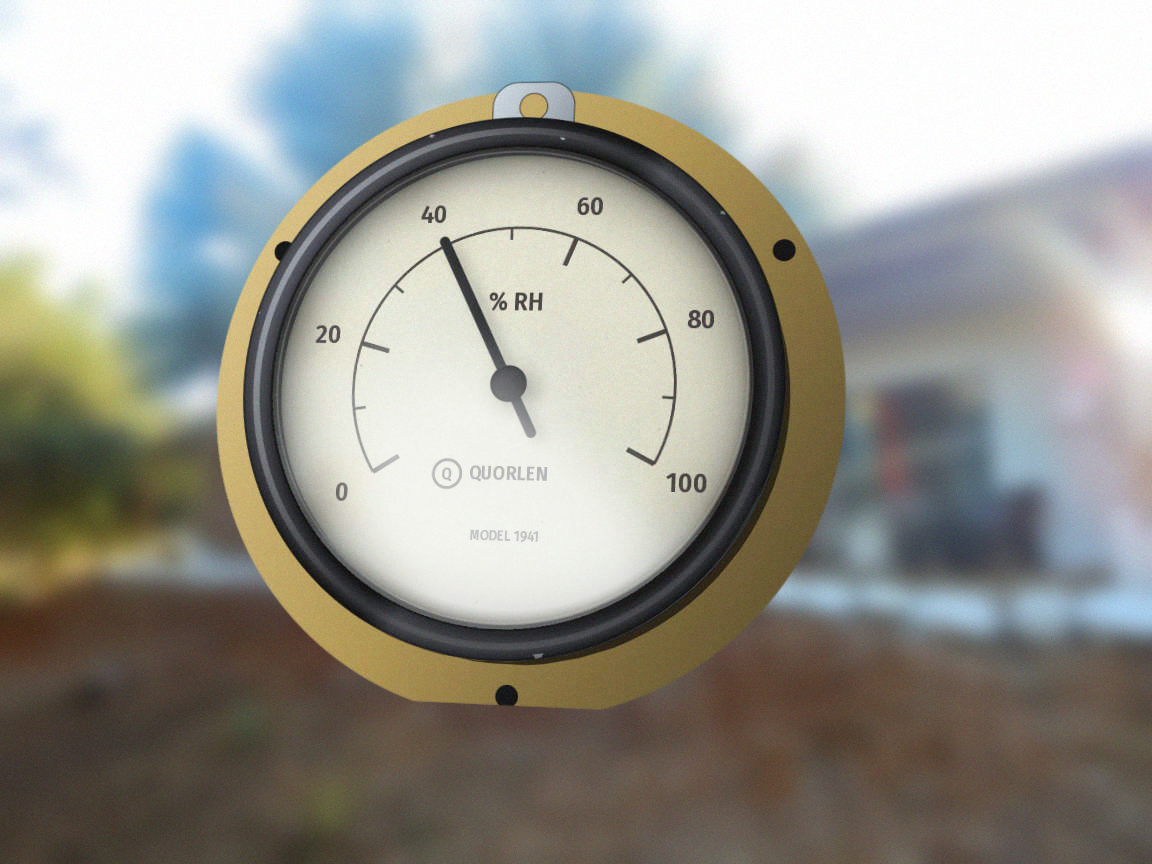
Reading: 40; %
